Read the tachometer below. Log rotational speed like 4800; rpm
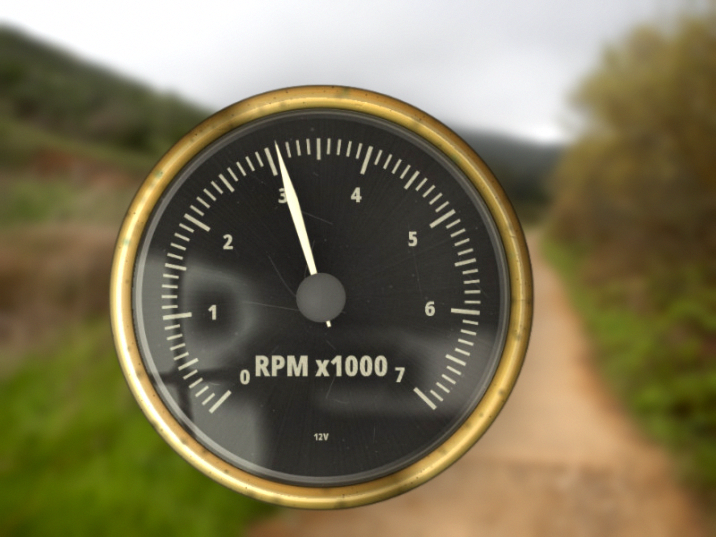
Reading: 3100; rpm
